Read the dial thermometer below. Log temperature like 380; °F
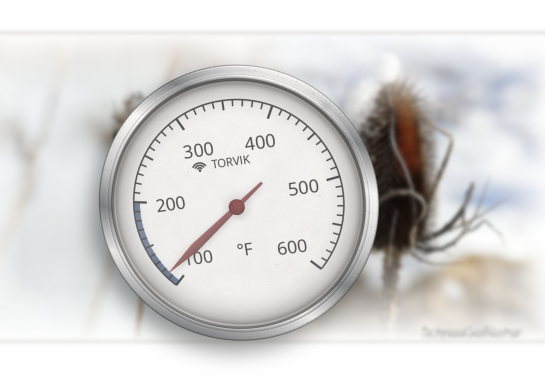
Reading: 115; °F
